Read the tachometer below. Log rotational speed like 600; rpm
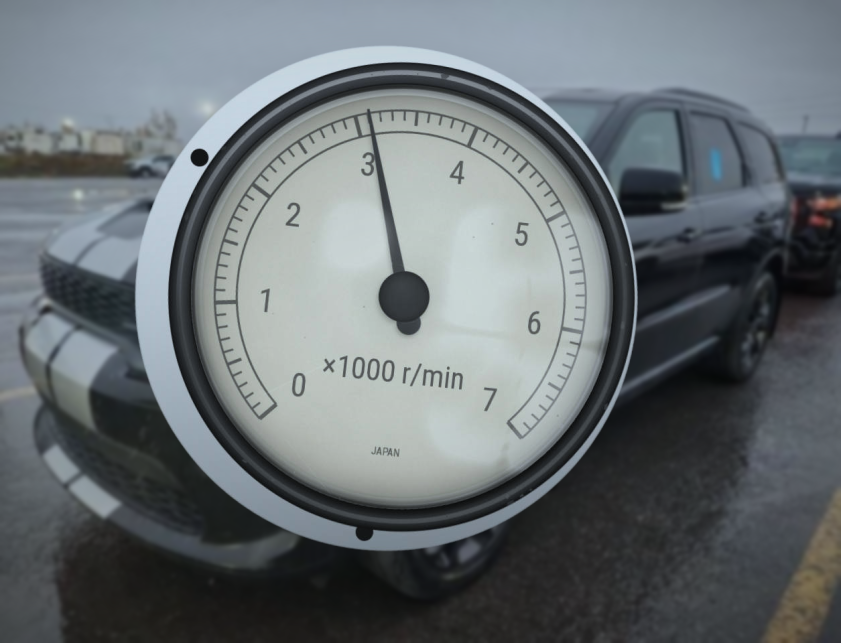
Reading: 3100; rpm
